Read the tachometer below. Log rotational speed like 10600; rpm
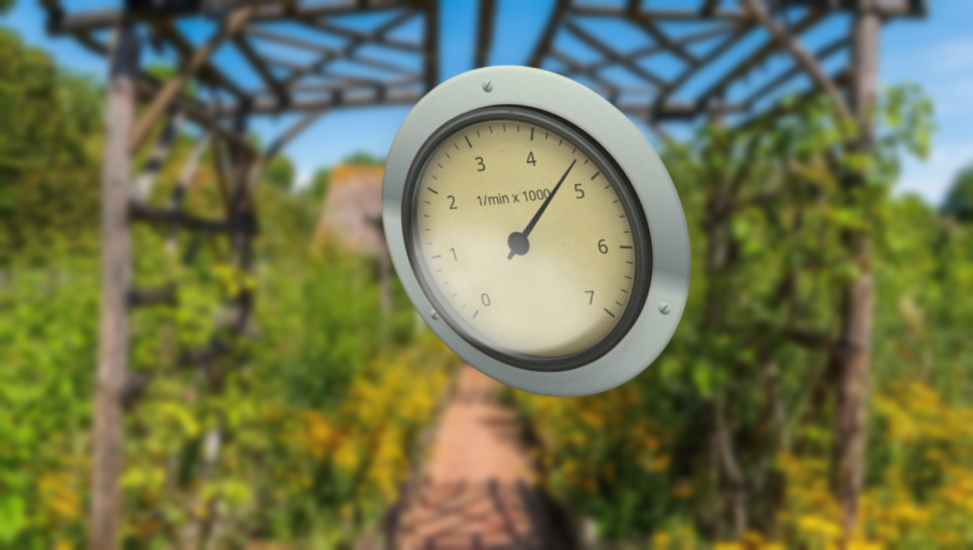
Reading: 4700; rpm
